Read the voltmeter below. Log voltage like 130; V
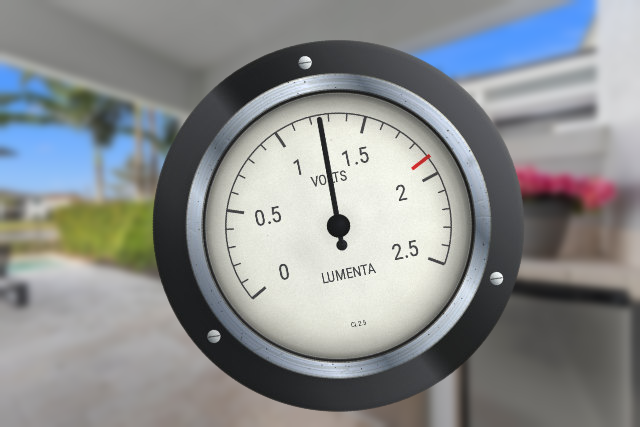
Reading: 1.25; V
